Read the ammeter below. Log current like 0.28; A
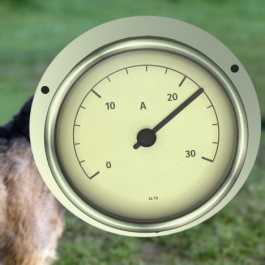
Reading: 22; A
